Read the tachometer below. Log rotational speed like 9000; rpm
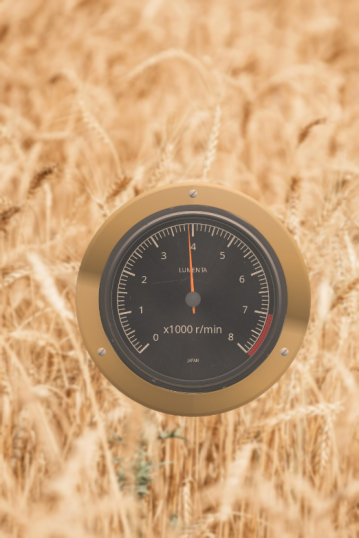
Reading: 3900; rpm
